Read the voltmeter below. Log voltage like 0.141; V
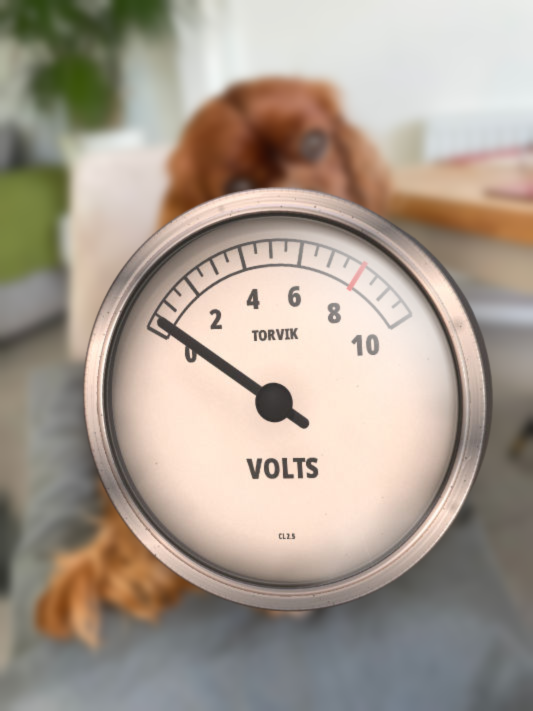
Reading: 0.5; V
